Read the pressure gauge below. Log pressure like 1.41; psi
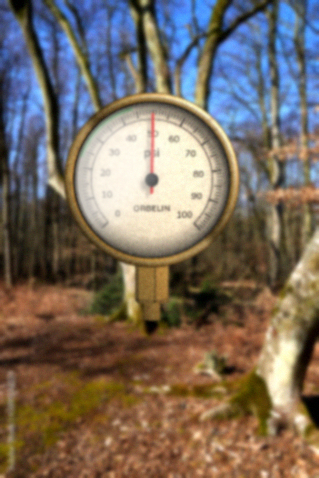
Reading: 50; psi
